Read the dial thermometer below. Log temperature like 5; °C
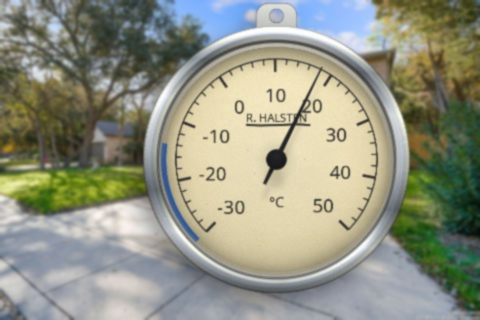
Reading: 18; °C
